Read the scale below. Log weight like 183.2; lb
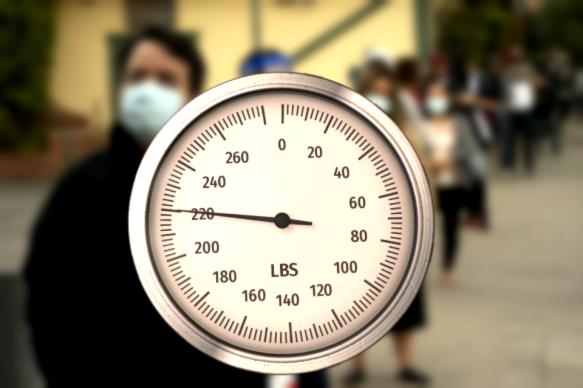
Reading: 220; lb
